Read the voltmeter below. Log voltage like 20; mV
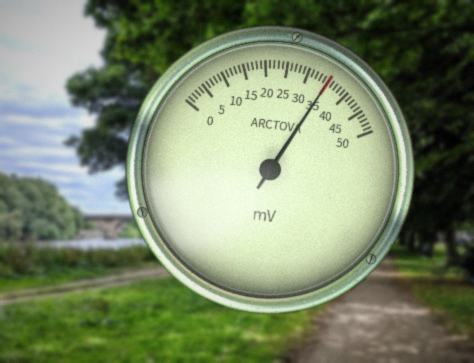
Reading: 35; mV
